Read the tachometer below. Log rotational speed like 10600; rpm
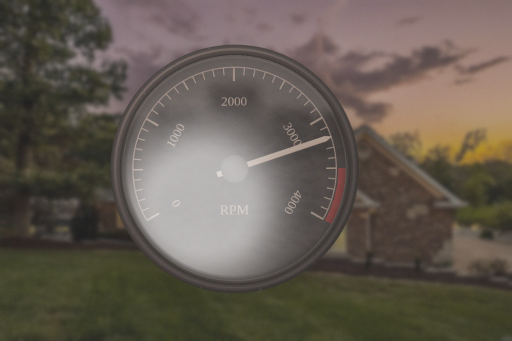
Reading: 3200; rpm
